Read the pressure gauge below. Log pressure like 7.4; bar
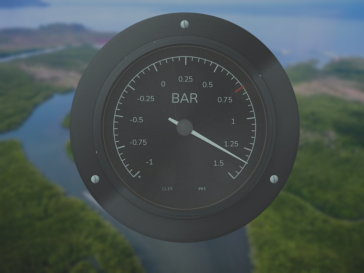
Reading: 1.35; bar
